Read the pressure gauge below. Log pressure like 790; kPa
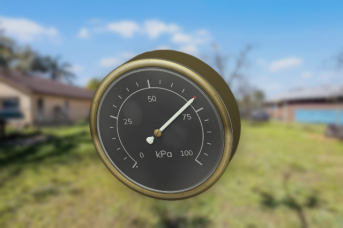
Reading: 70; kPa
